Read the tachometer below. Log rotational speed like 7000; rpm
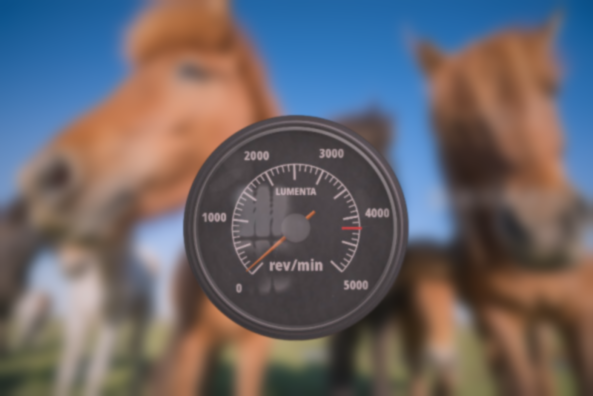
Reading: 100; rpm
